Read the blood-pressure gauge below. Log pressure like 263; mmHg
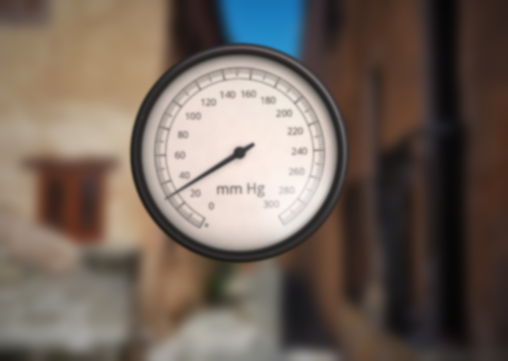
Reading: 30; mmHg
